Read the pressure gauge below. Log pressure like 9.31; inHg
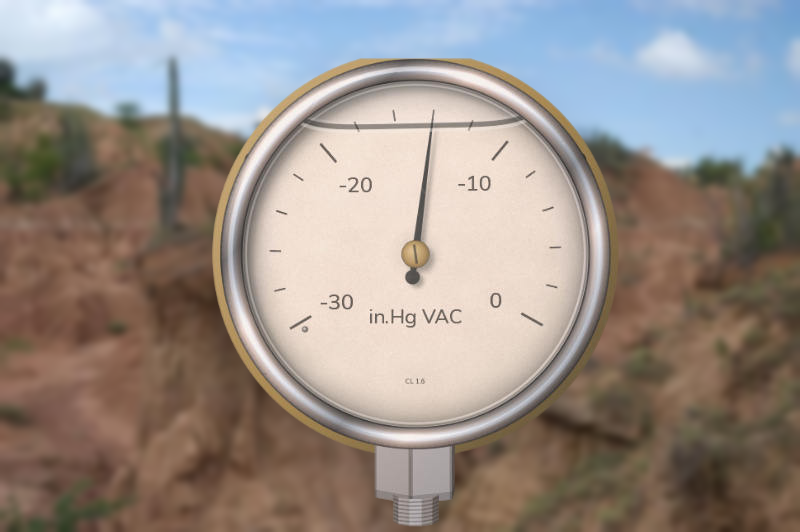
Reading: -14; inHg
